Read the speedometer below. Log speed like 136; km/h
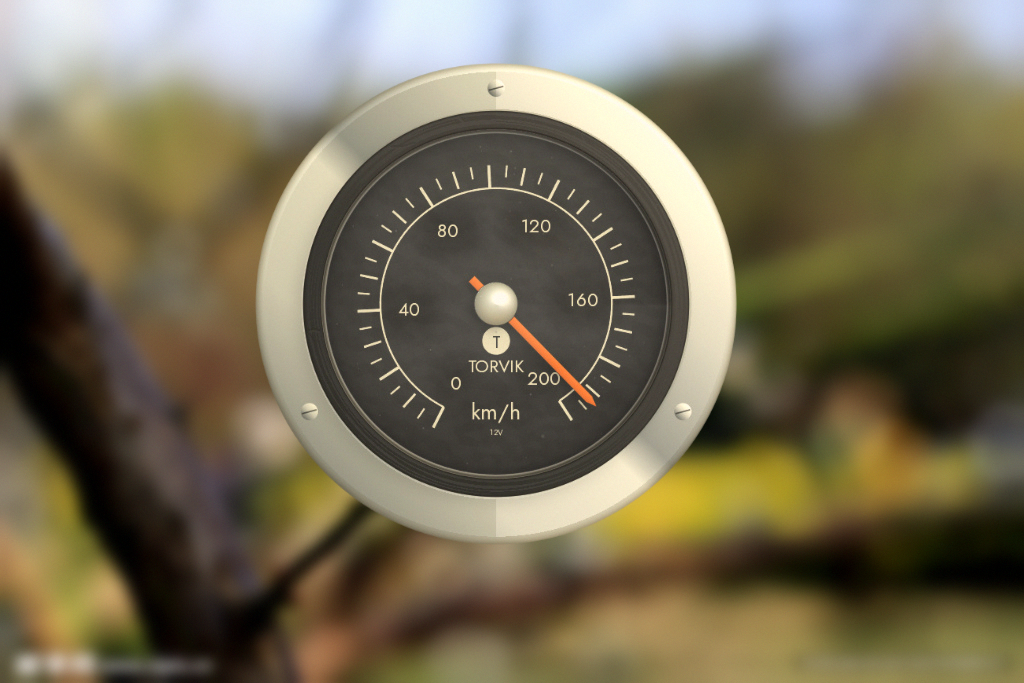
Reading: 192.5; km/h
